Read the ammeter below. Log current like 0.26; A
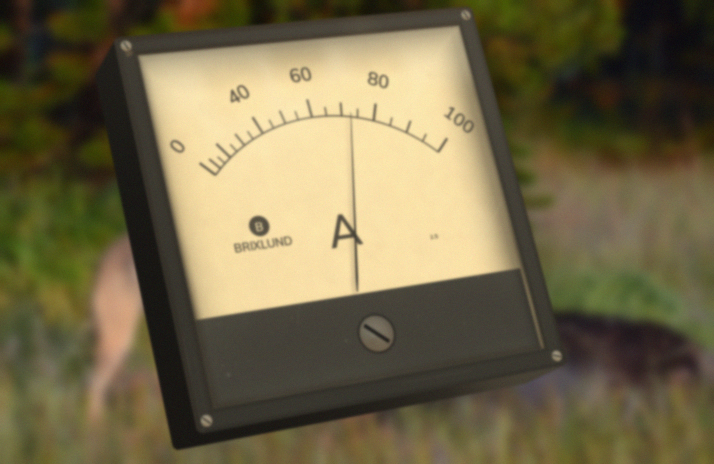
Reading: 72.5; A
